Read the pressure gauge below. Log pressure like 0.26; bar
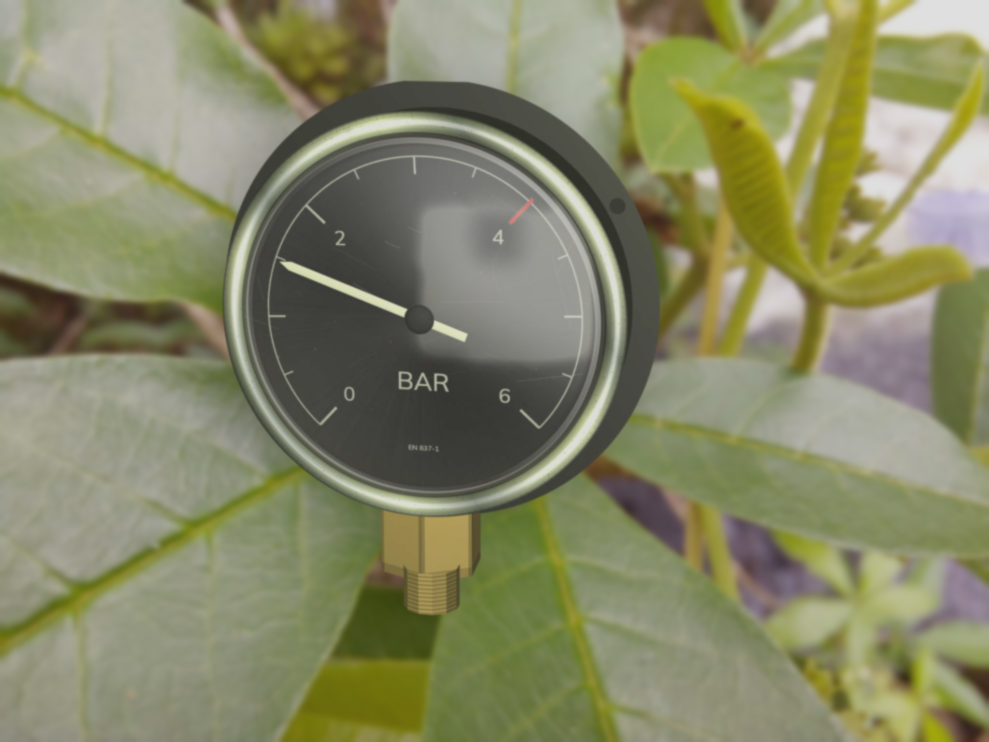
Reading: 1.5; bar
